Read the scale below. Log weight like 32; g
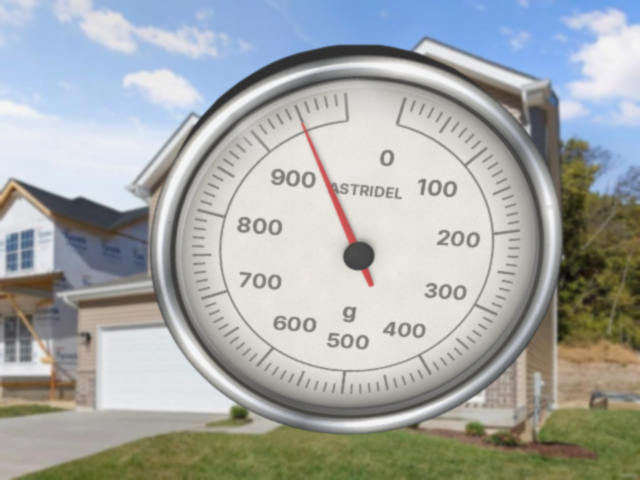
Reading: 950; g
